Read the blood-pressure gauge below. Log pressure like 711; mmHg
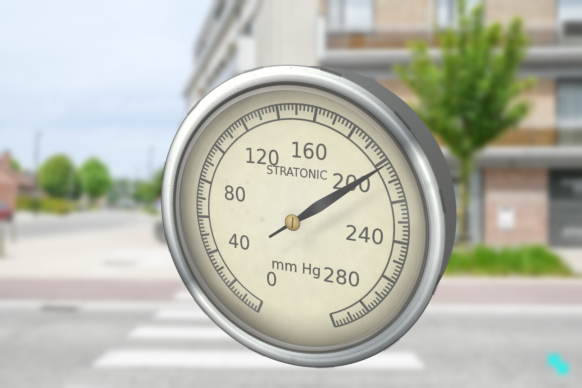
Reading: 202; mmHg
